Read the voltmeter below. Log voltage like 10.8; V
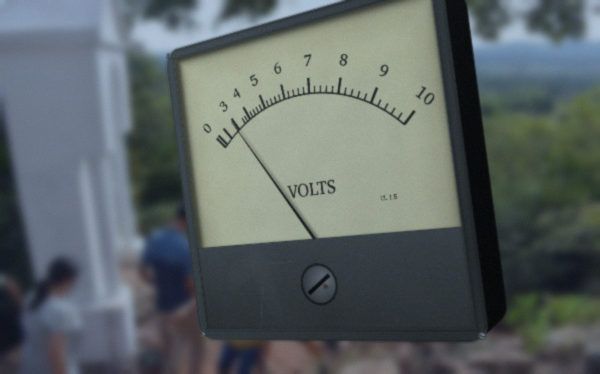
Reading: 3; V
